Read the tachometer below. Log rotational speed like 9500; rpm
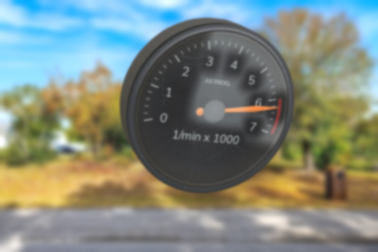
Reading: 6200; rpm
